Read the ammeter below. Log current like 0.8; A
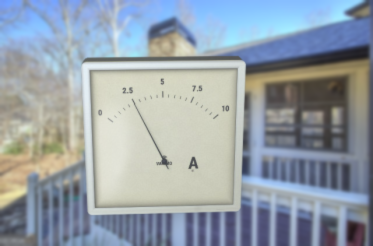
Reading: 2.5; A
